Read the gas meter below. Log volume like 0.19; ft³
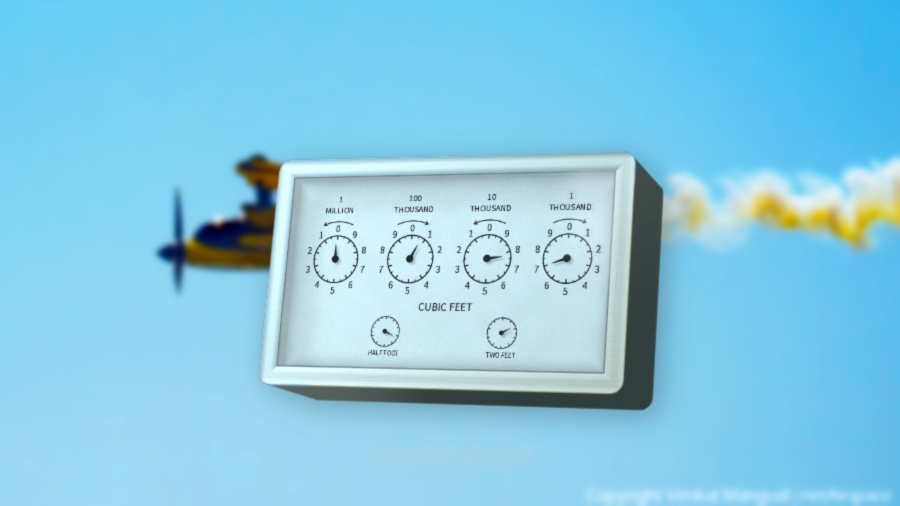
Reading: 7700; ft³
